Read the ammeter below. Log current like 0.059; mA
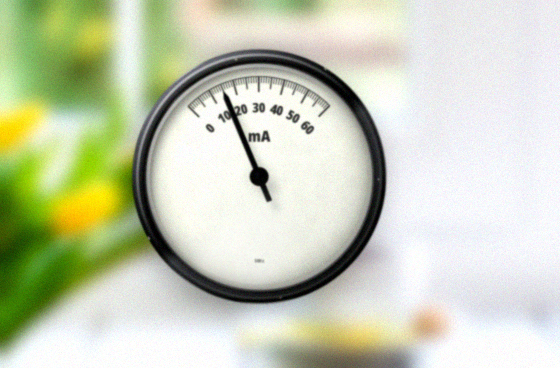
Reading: 15; mA
